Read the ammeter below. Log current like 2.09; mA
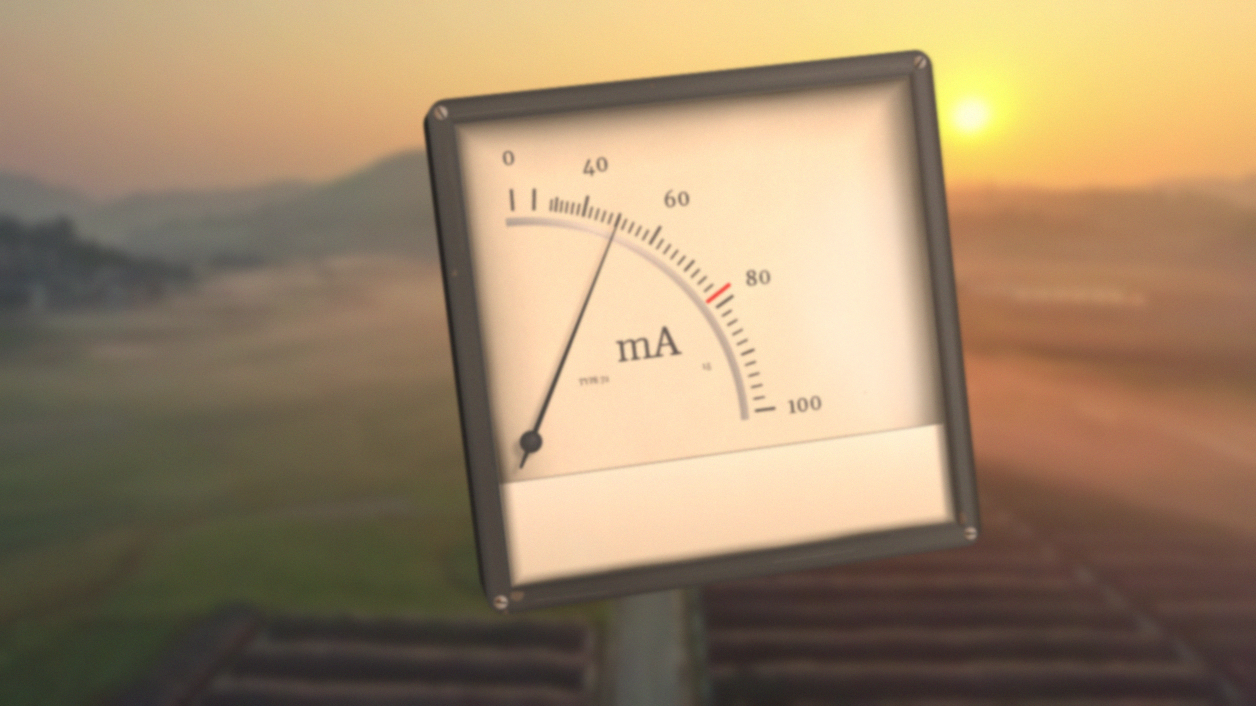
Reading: 50; mA
